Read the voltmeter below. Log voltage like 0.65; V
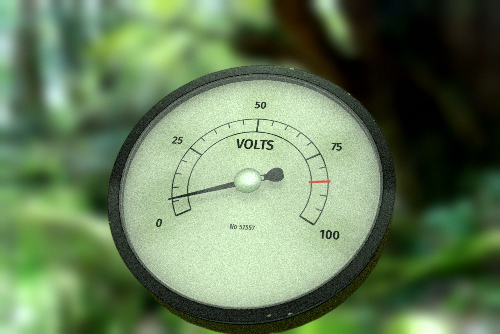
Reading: 5; V
